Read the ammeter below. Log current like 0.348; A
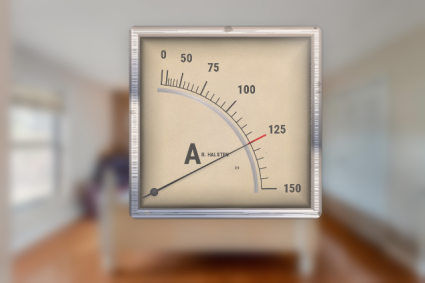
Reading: 125; A
